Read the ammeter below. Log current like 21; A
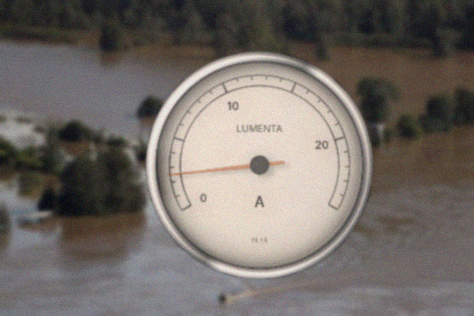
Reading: 2.5; A
